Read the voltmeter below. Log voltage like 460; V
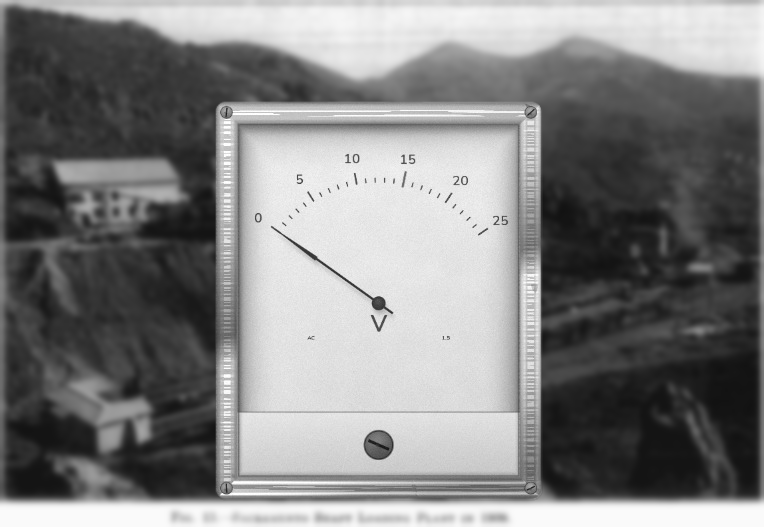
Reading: 0; V
